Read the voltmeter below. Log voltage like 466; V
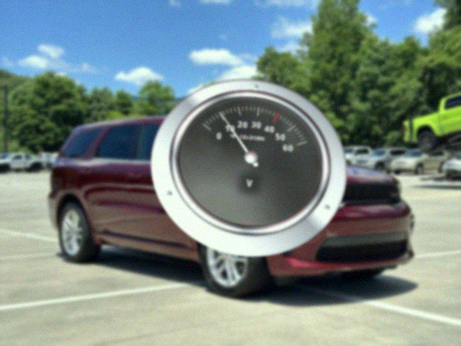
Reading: 10; V
